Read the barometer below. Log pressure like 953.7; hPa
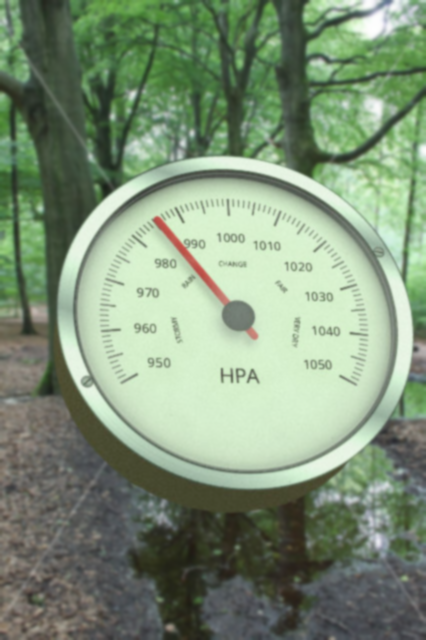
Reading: 985; hPa
